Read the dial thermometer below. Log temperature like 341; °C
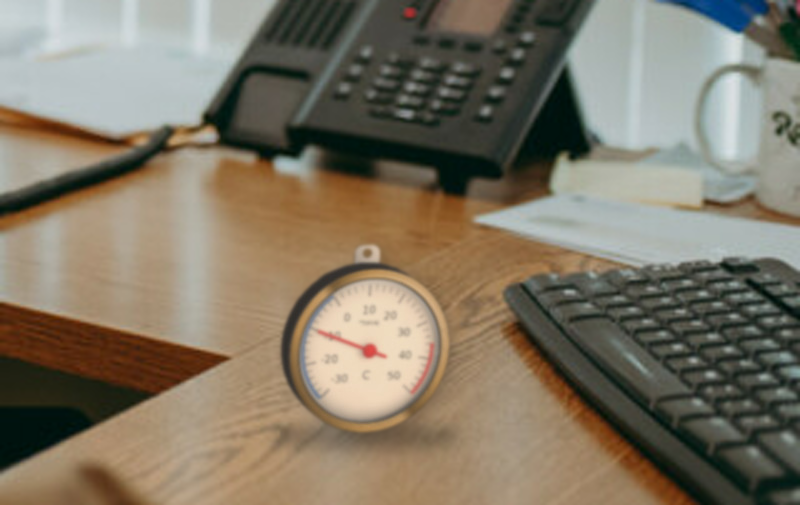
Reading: -10; °C
